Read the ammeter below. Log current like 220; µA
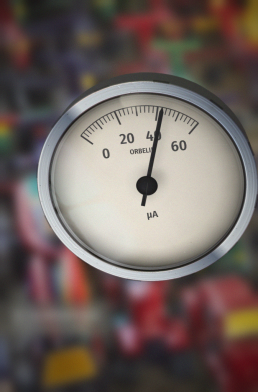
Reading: 42; µA
